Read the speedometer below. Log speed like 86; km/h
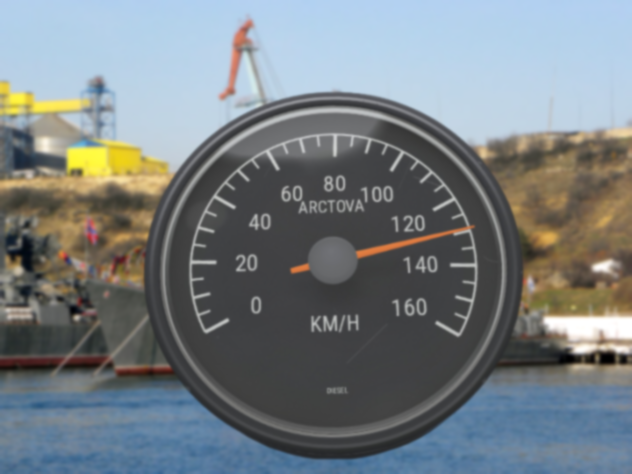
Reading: 130; km/h
